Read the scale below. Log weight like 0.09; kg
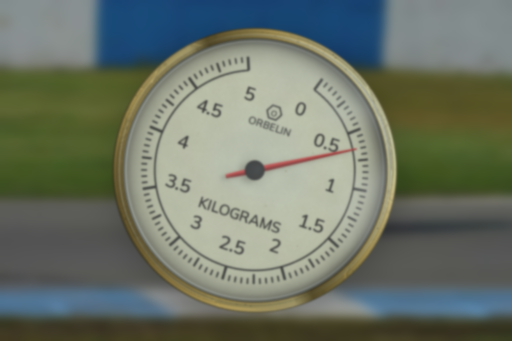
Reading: 0.65; kg
